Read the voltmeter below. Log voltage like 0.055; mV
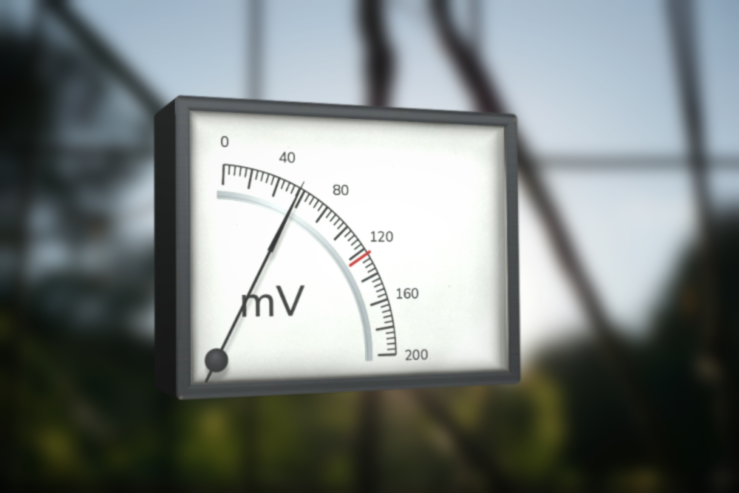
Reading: 56; mV
